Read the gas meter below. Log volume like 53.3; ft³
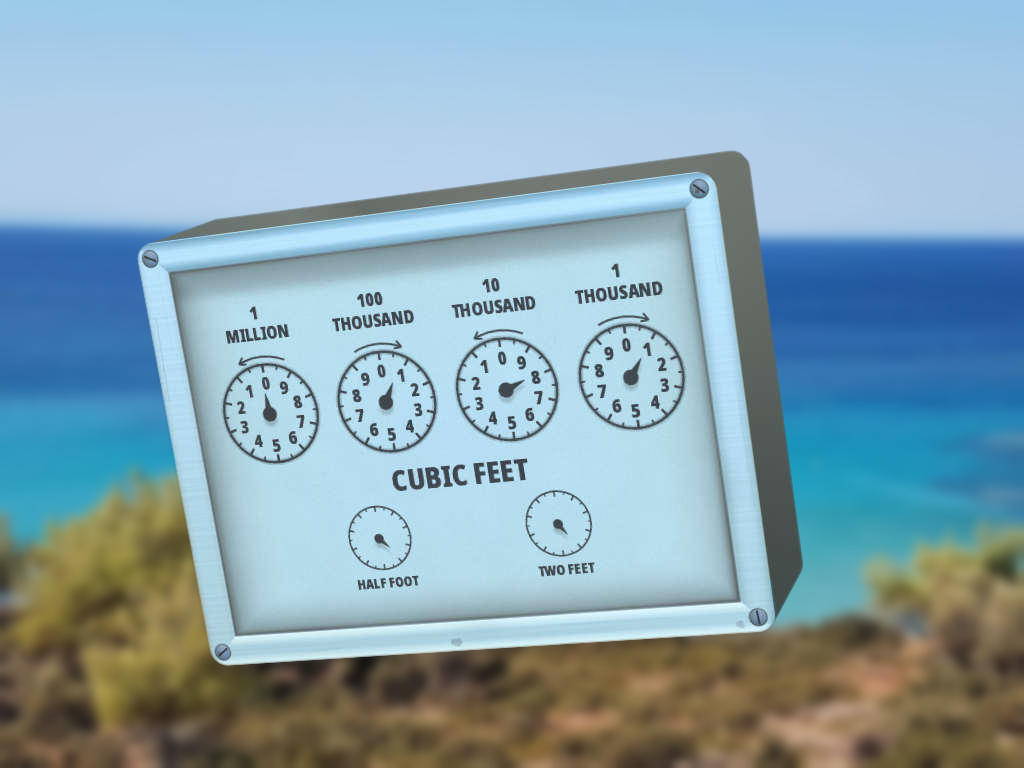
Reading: 8100; ft³
